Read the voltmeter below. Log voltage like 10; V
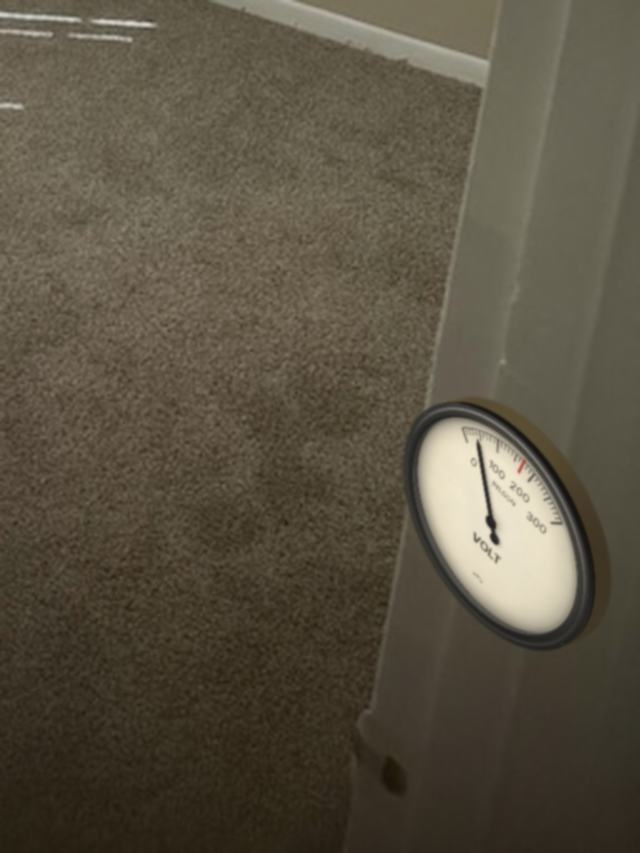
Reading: 50; V
